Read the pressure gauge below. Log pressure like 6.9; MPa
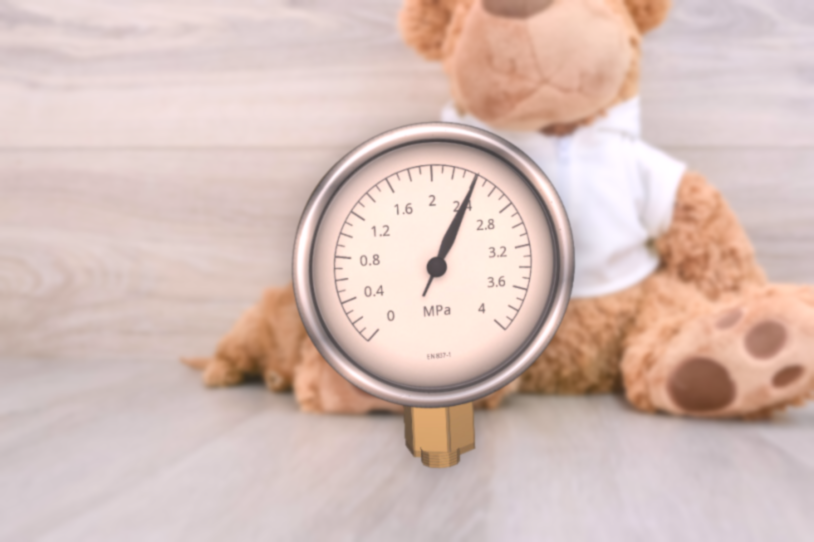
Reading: 2.4; MPa
